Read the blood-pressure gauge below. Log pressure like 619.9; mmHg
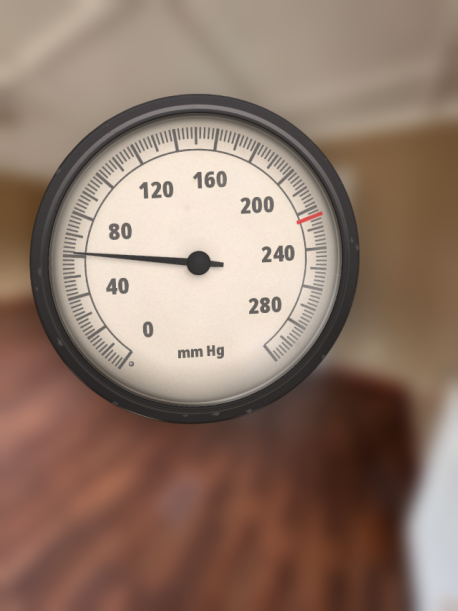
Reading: 62; mmHg
